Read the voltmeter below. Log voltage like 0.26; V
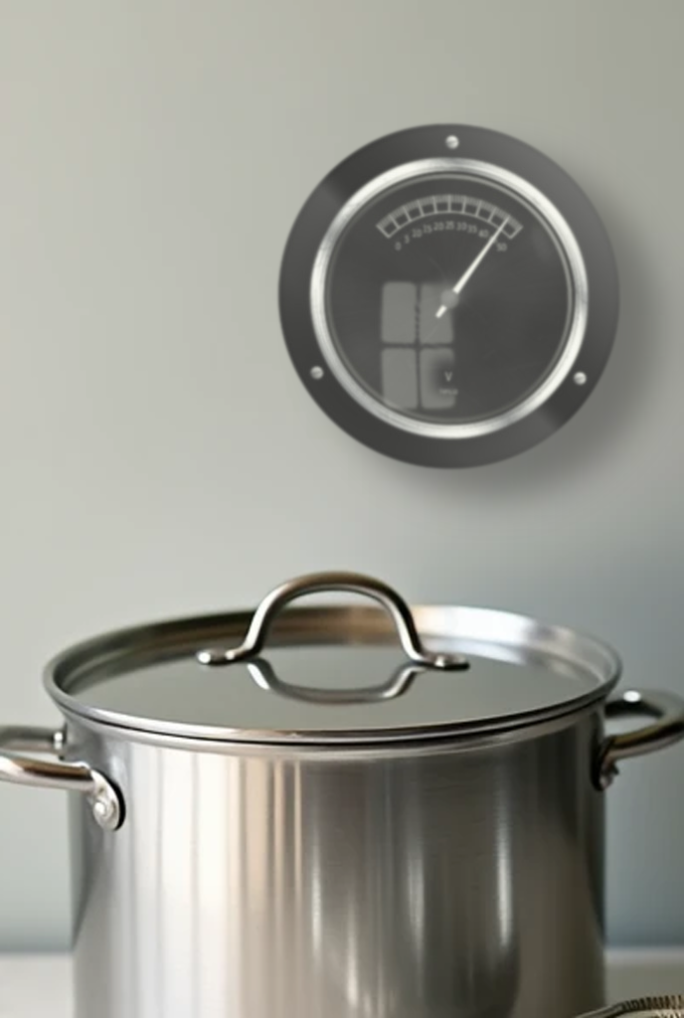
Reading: 45; V
